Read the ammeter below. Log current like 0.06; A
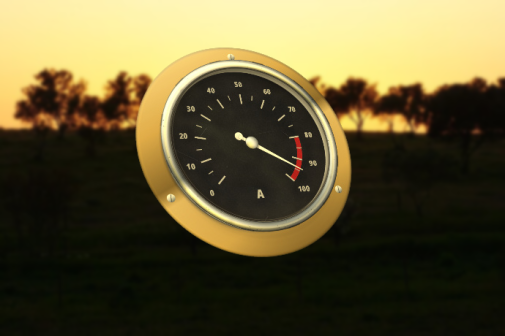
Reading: 95; A
